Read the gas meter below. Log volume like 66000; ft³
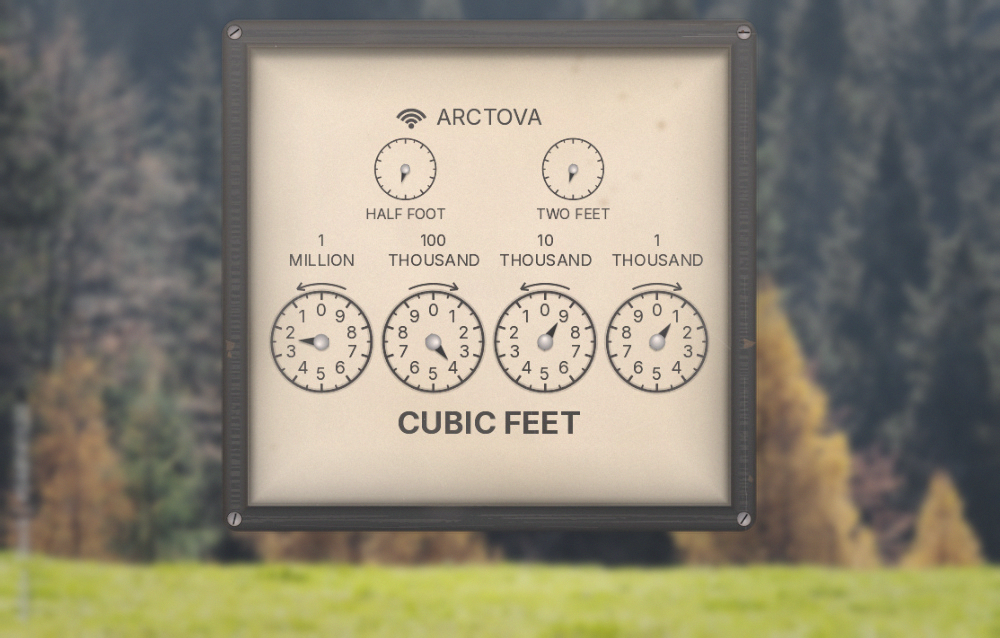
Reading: 239100; ft³
